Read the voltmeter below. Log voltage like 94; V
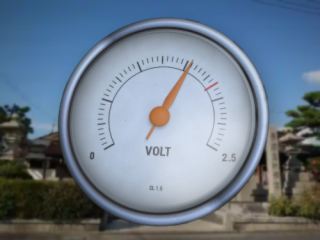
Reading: 1.55; V
